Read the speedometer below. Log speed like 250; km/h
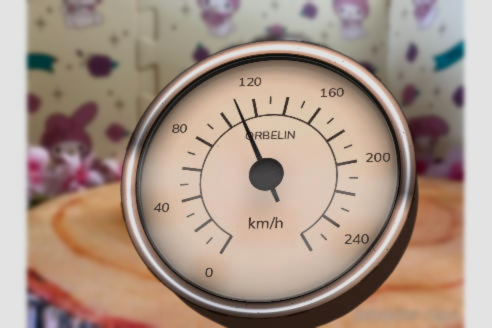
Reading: 110; km/h
